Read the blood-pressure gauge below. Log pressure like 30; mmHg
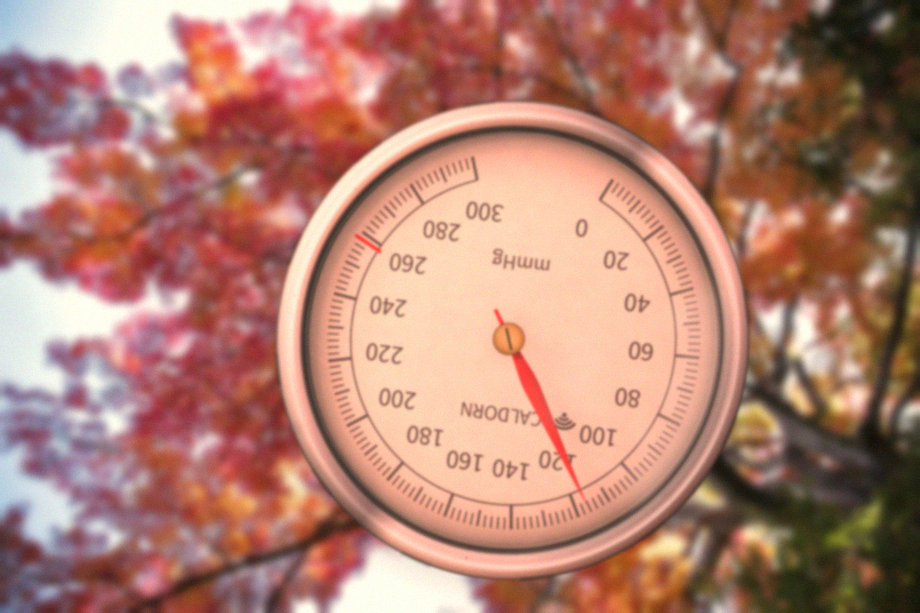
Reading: 116; mmHg
